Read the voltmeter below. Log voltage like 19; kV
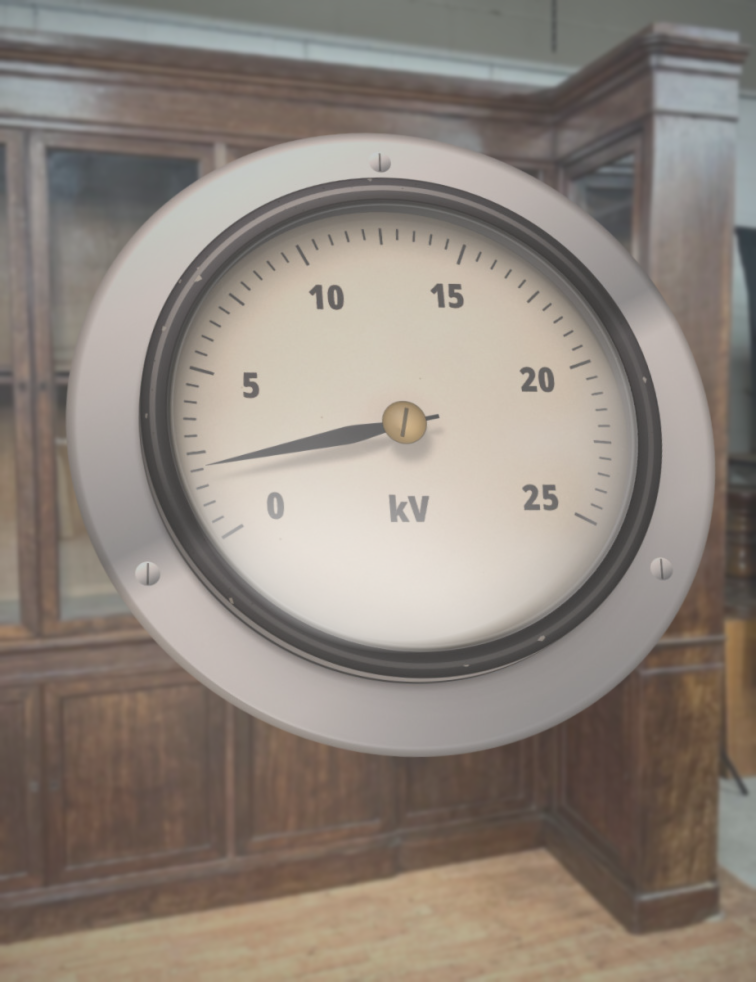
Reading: 2; kV
